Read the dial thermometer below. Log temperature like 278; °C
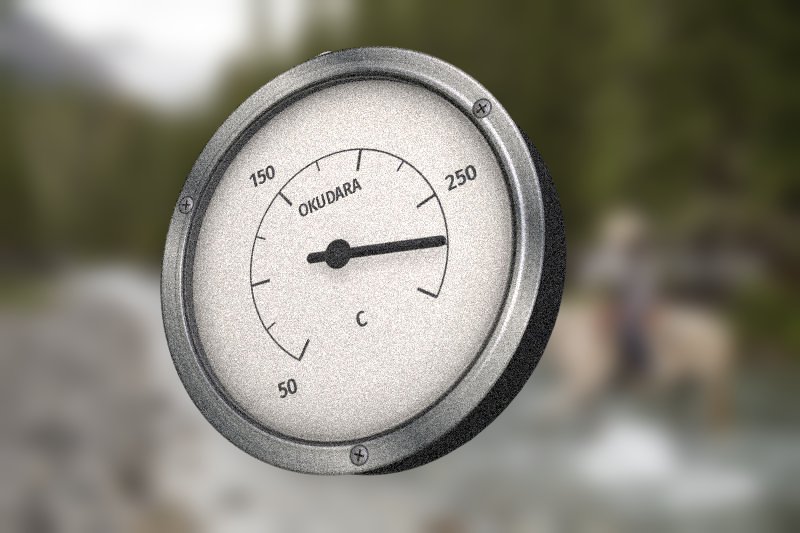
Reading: 275; °C
